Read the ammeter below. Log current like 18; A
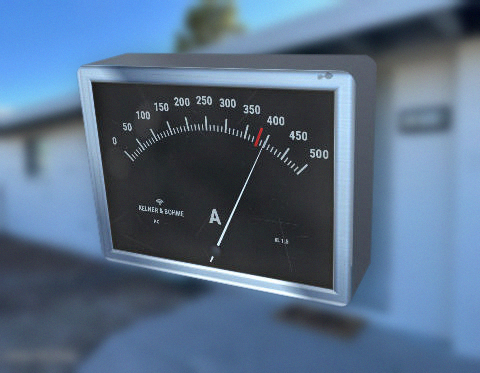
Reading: 400; A
